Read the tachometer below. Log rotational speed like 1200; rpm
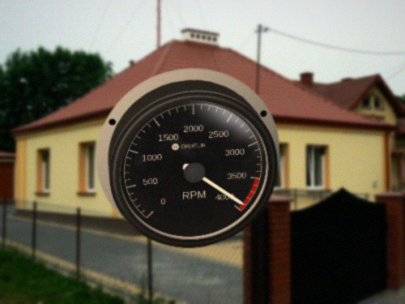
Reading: 3900; rpm
